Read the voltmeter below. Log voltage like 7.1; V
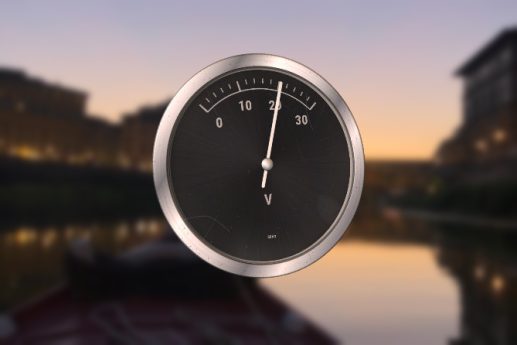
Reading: 20; V
